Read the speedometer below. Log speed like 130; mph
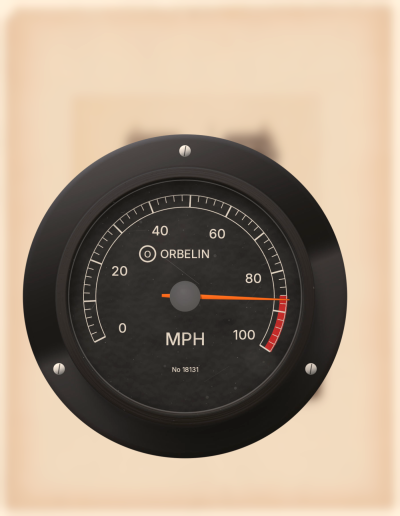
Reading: 87; mph
